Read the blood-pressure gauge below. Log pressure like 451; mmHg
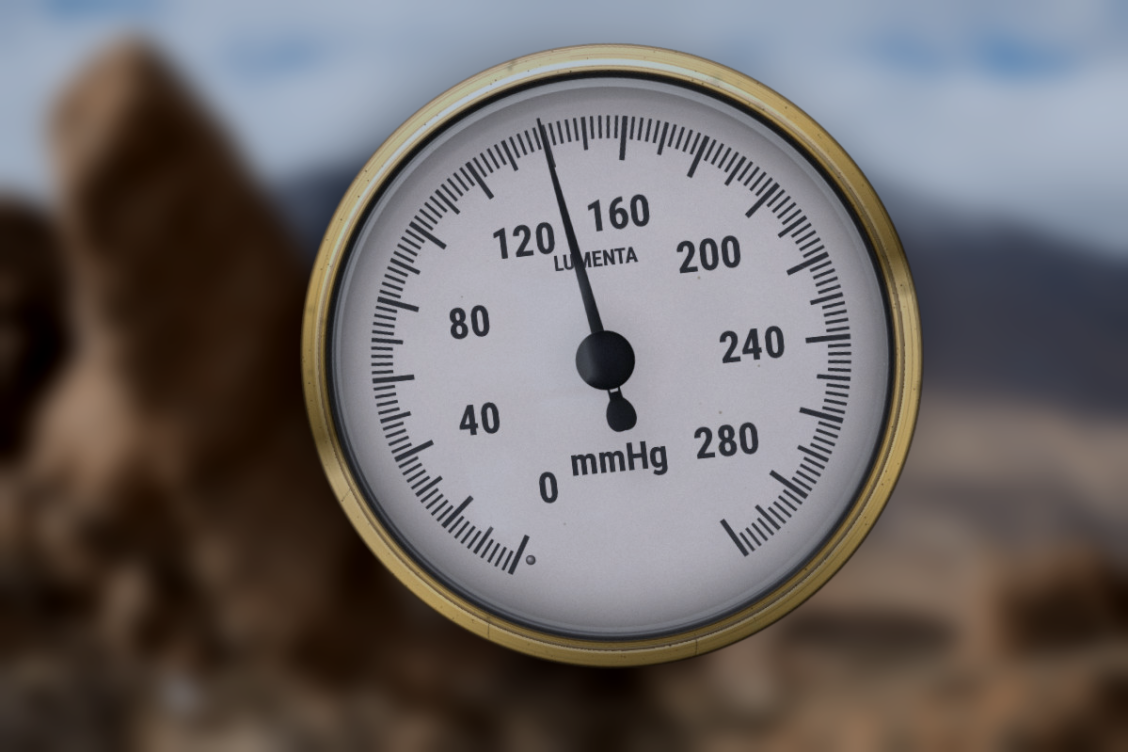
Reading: 140; mmHg
